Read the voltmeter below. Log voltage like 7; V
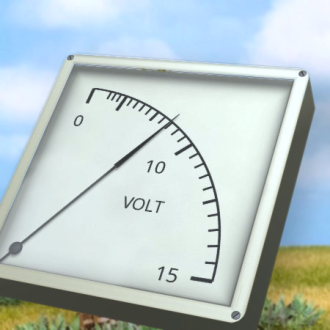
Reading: 8.5; V
